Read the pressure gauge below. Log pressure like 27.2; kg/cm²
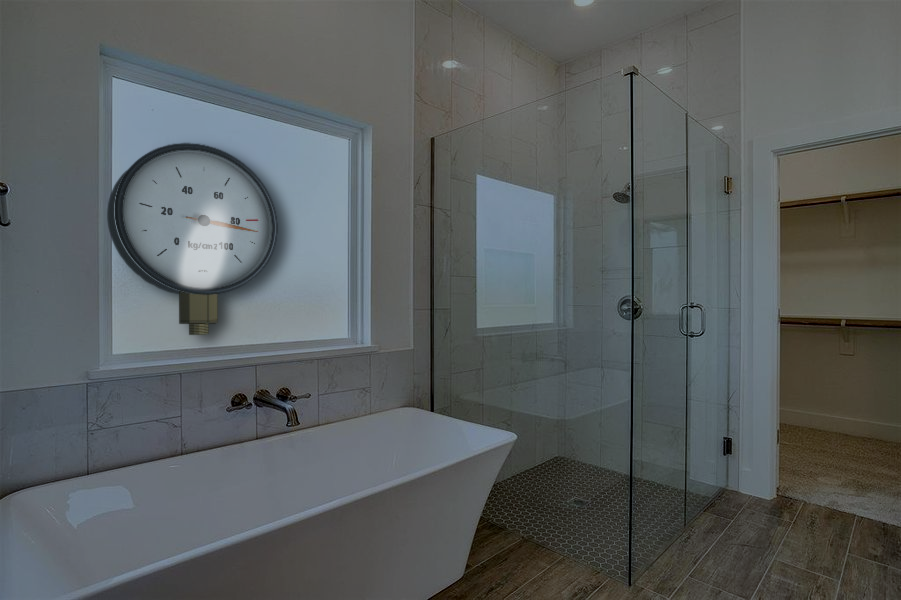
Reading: 85; kg/cm²
